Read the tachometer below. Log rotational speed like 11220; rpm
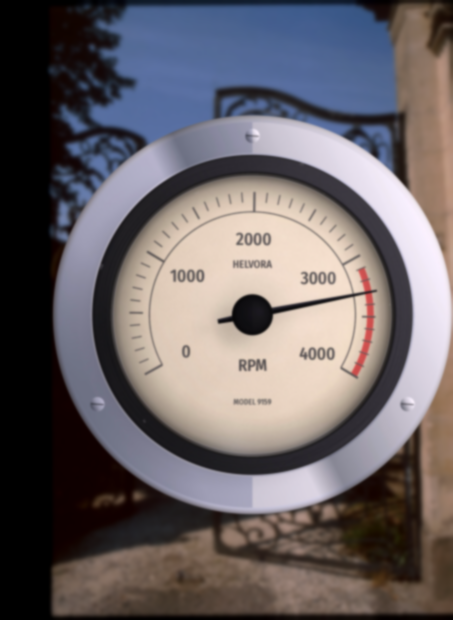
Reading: 3300; rpm
